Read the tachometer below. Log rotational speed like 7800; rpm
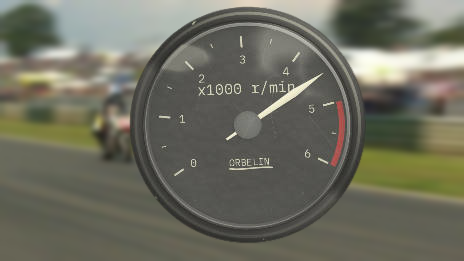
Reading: 4500; rpm
